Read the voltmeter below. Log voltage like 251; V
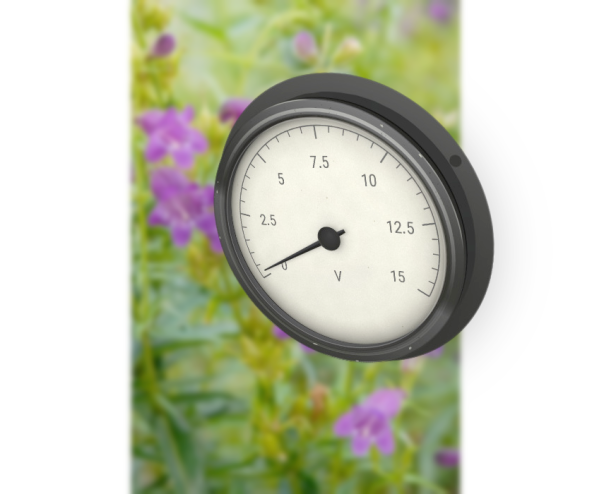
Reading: 0.25; V
